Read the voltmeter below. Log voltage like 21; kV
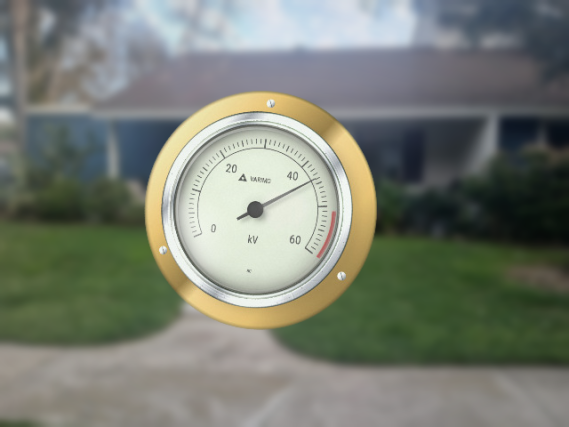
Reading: 44; kV
